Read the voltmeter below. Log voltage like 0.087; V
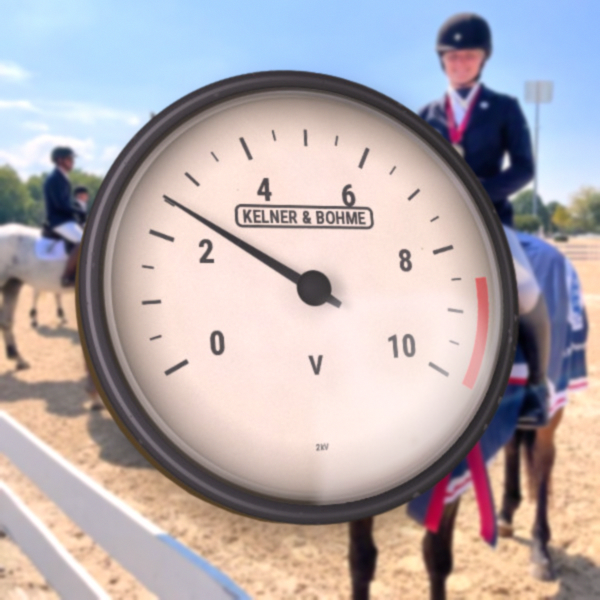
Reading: 2.5; V
